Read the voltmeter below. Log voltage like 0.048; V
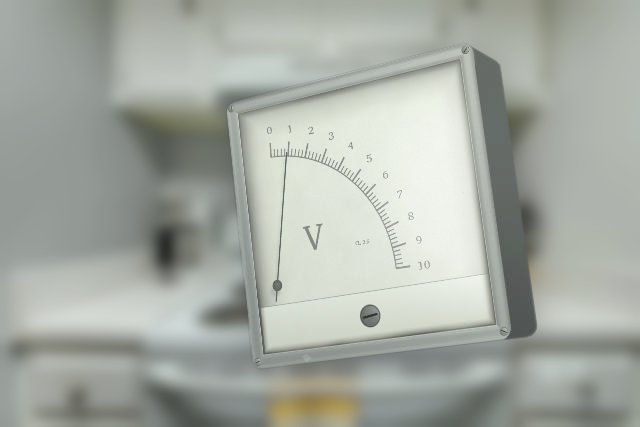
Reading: 1; V
